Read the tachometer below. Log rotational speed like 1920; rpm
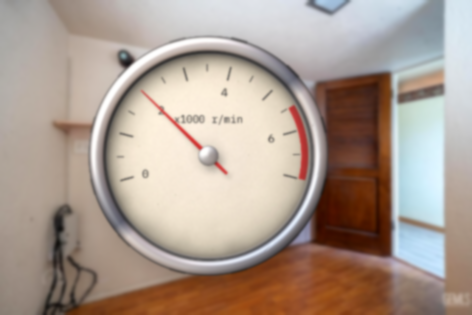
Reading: 2000; rpm
